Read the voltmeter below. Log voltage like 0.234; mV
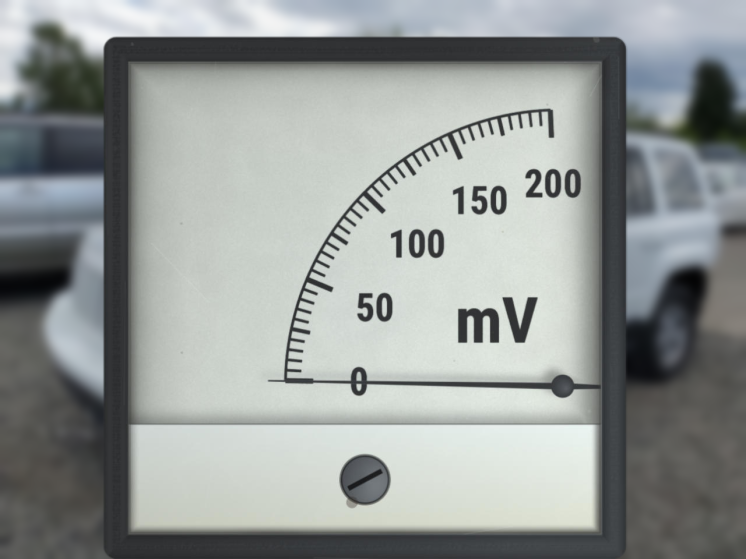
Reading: 0; mV
